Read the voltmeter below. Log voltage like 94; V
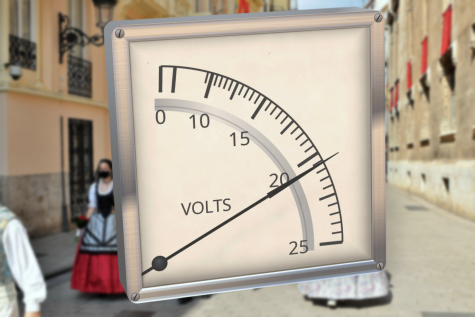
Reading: 20.5; V
